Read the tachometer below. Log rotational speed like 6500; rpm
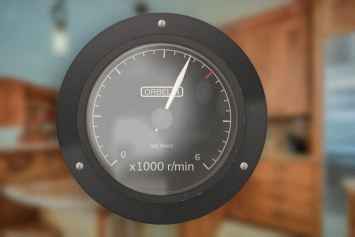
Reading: 3500; rpm
